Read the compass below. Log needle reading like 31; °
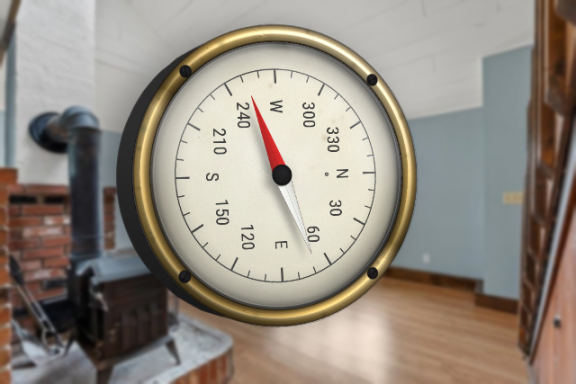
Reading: 250; °
